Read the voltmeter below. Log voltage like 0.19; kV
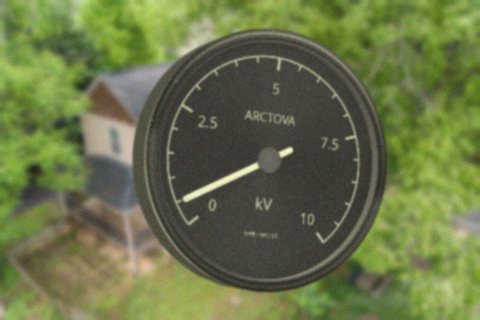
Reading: 0.5; kV
